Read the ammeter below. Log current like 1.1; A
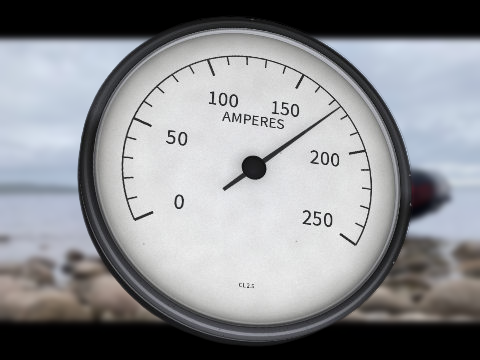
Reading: 175; A
